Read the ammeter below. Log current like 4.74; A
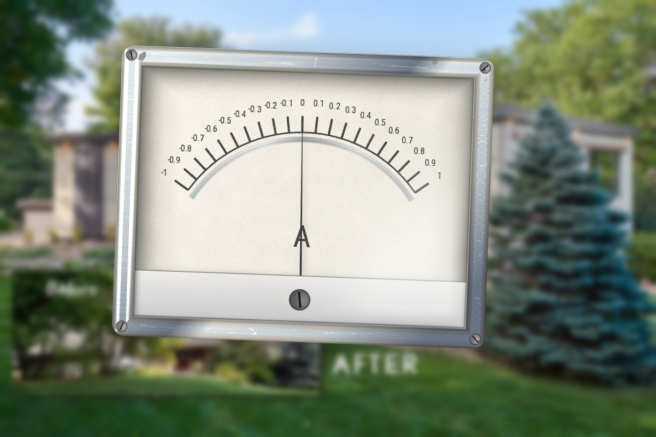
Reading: 0; A
